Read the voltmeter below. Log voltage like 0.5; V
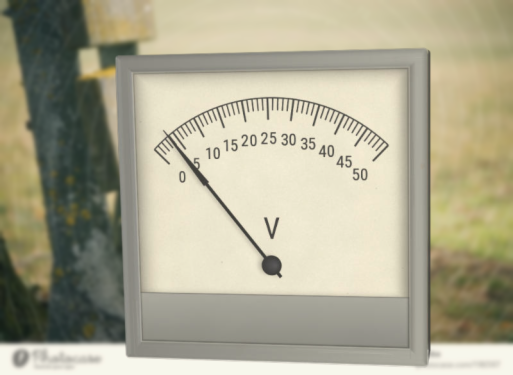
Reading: 4; V
